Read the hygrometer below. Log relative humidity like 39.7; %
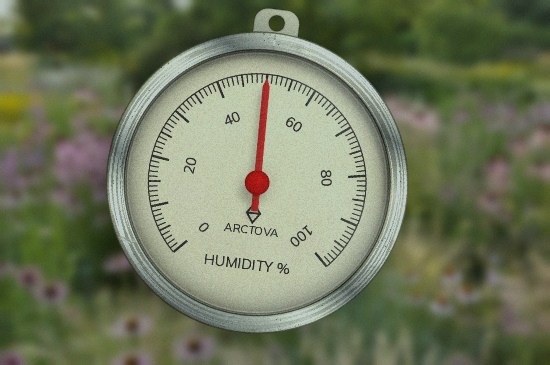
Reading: 50; %
